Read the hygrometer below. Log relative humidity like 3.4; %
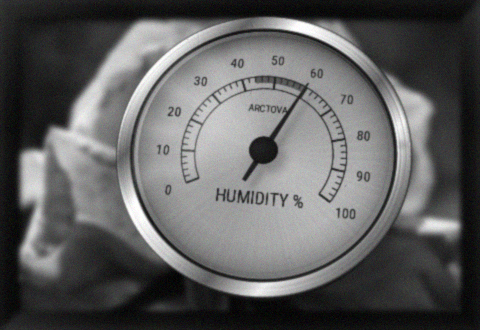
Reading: 60; %
